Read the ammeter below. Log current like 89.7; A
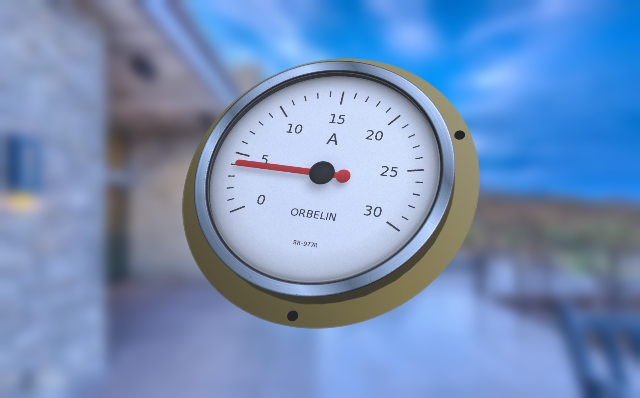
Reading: 4; A
